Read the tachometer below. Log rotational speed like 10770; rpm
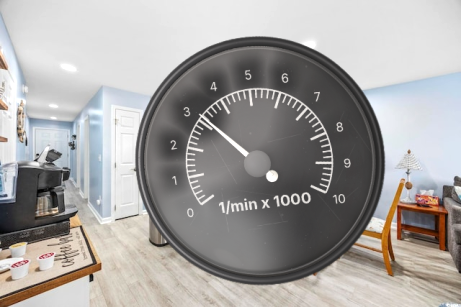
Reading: 3200; rpm
